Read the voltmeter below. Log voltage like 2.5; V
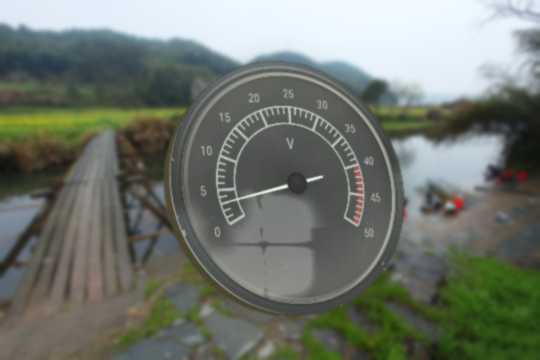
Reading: 3; V
